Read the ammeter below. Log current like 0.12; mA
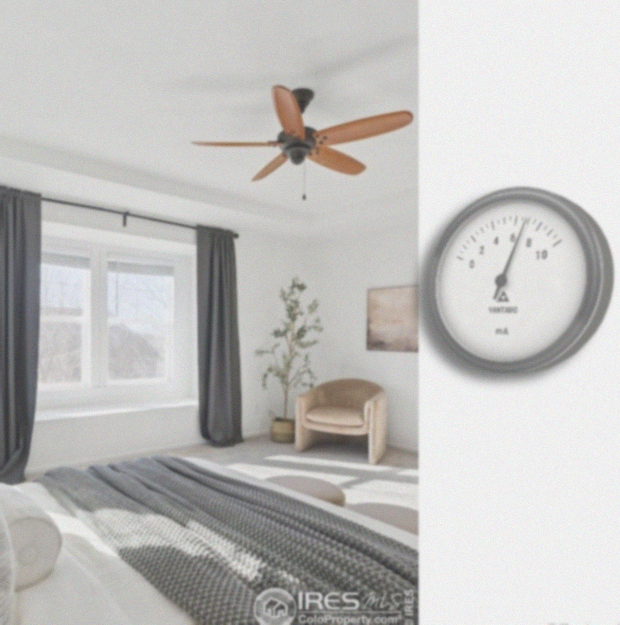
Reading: 7; mA
